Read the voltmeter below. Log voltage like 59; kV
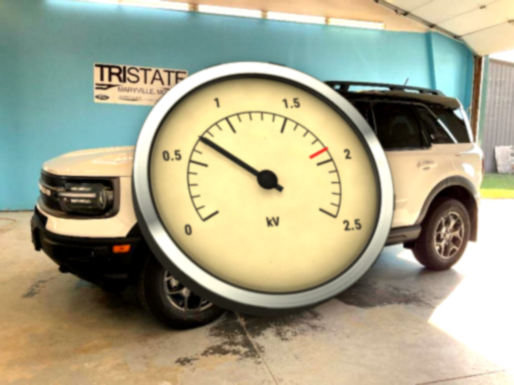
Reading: 0.7; kV
